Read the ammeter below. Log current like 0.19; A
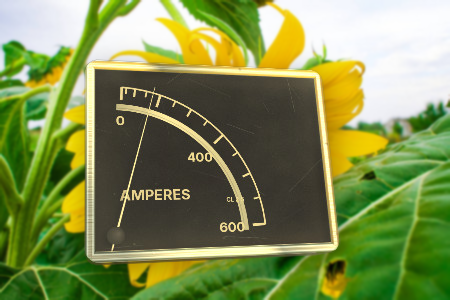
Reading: 175; A
